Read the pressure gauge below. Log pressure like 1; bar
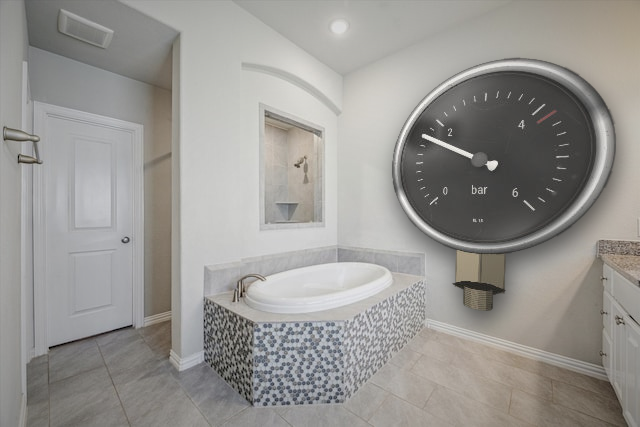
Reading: 1.6; bar
